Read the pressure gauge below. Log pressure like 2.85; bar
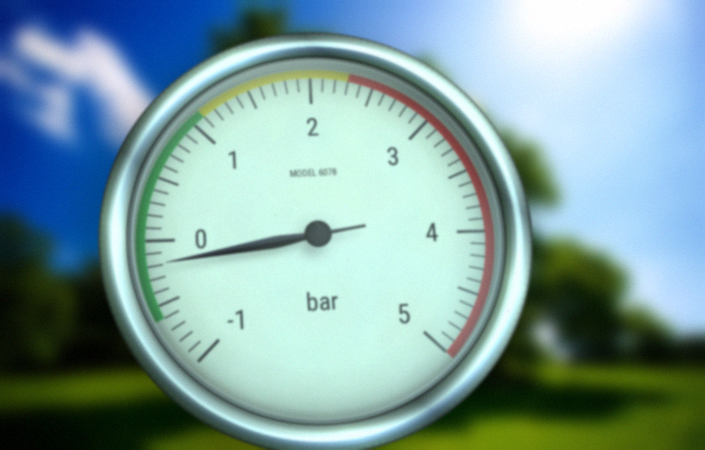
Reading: -0.2; bar
